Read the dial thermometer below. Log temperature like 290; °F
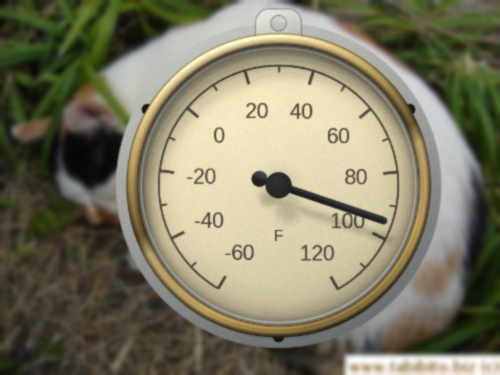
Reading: 95; °F
